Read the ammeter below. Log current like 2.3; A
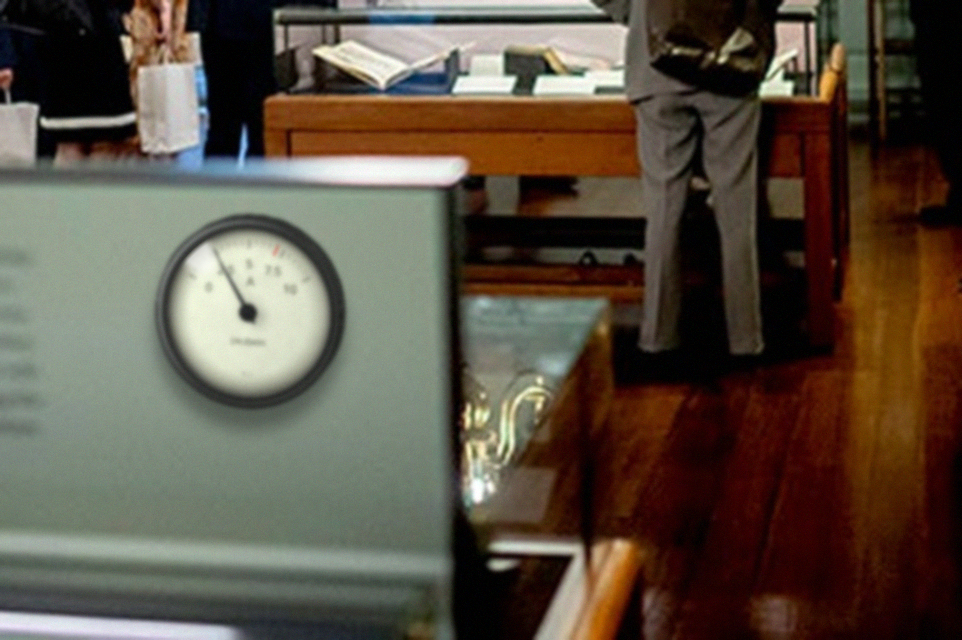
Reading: 2.5; A
